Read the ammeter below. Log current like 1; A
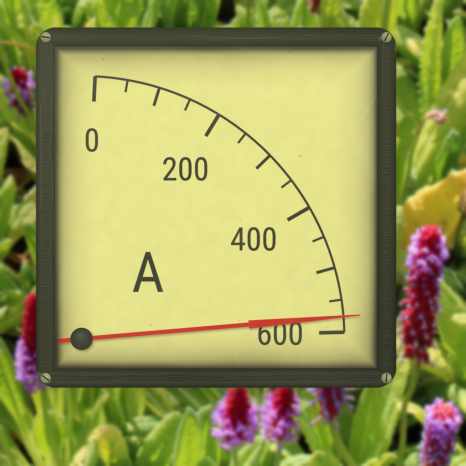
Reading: 575; A
